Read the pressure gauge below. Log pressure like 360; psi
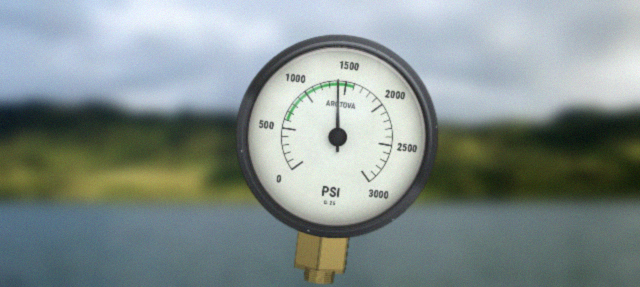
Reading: 1400; psi
